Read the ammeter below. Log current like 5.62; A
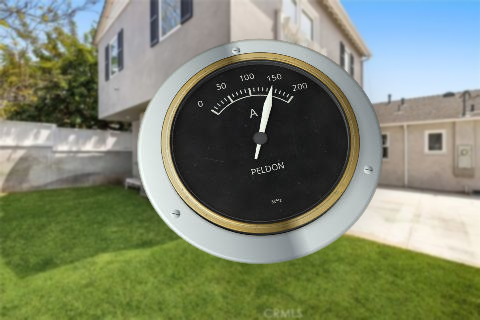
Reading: 150; A
